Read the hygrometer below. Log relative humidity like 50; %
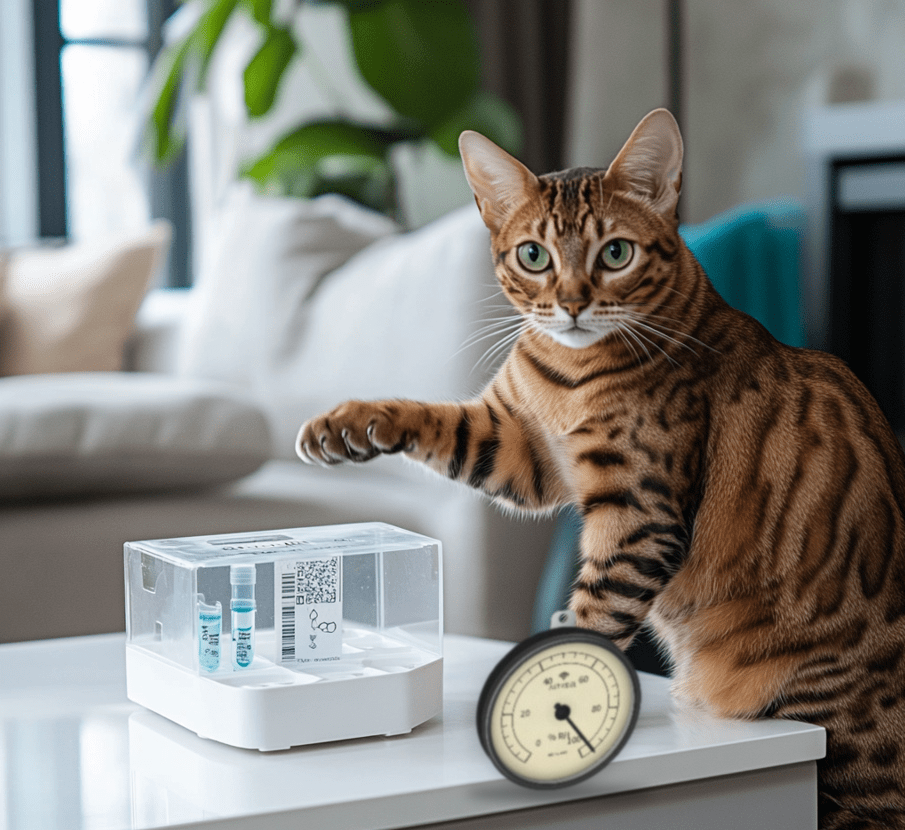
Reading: 96; %
